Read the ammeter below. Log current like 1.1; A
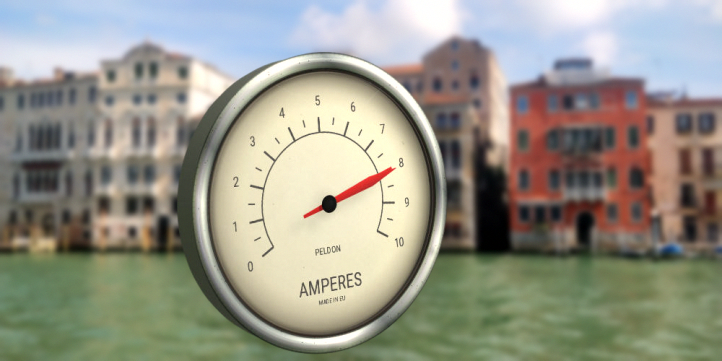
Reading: 8; A
